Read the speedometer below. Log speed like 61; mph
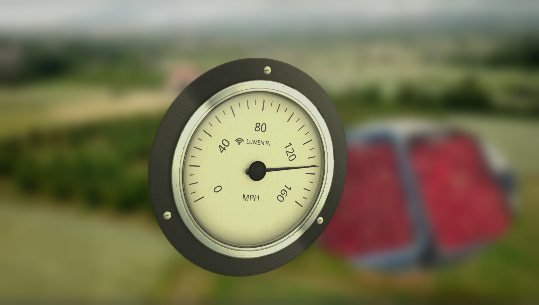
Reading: 135; mph
